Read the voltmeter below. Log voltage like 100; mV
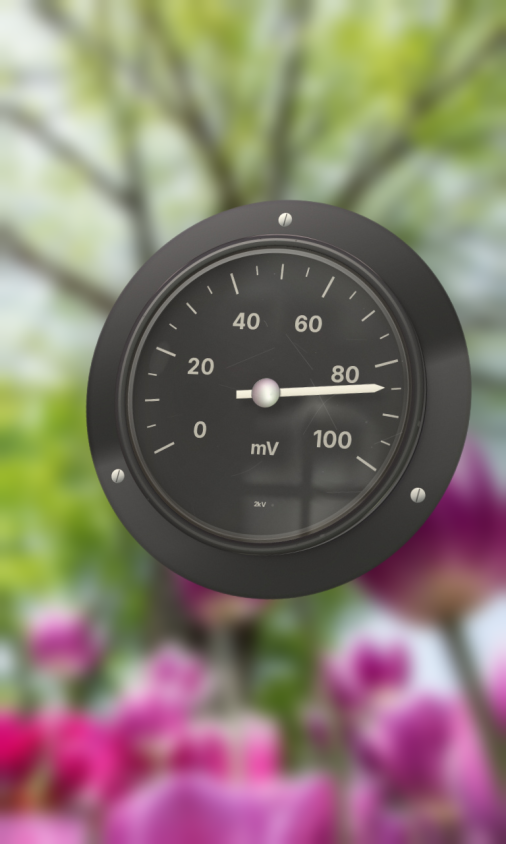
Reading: 85; mV
